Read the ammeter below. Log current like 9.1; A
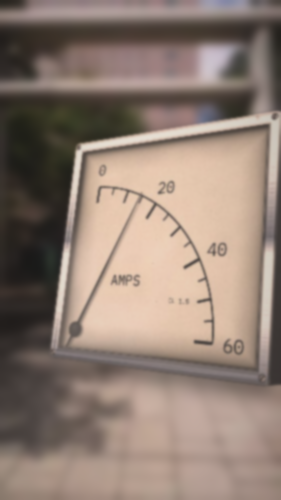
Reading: 15; A
